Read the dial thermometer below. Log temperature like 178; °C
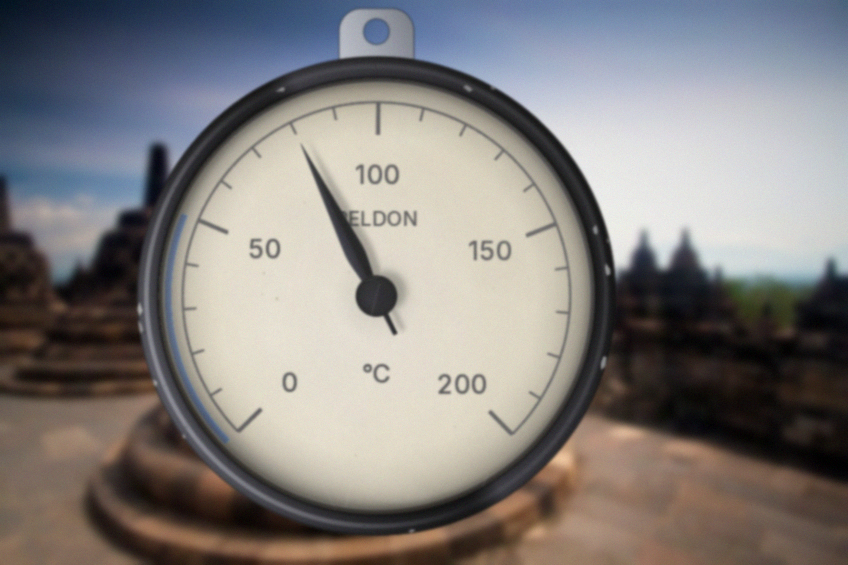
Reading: 80; °C
